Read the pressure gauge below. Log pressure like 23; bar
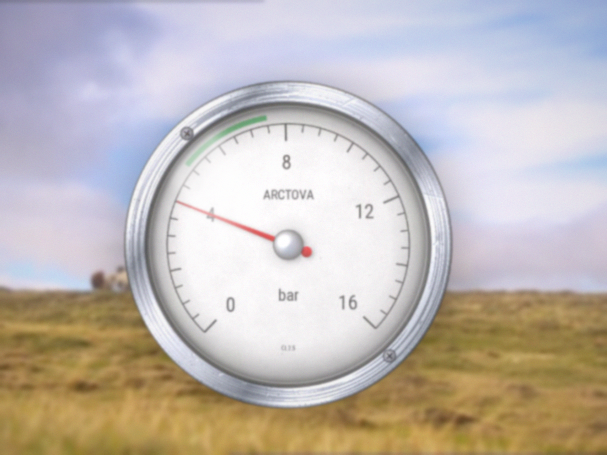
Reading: 4; bar
